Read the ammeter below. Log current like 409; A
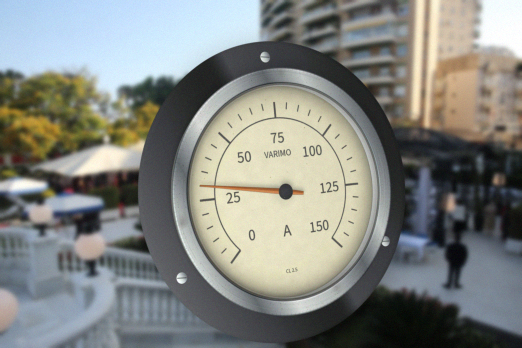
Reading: 30; A
